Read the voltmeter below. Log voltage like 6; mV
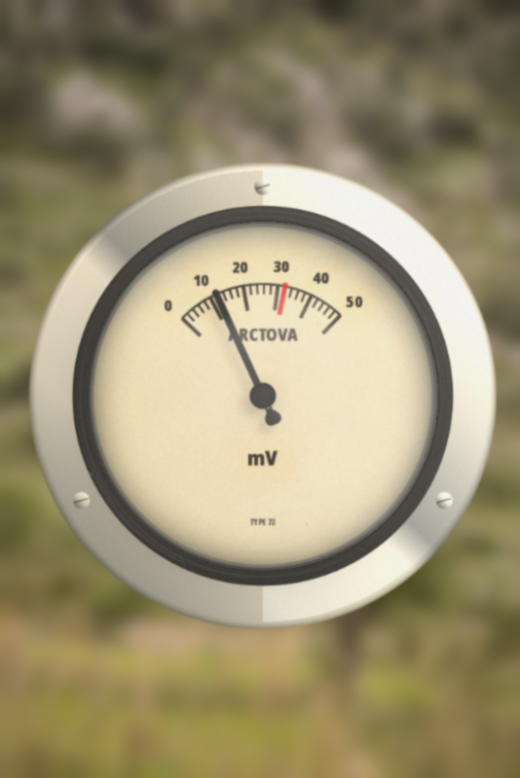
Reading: 12; mV
